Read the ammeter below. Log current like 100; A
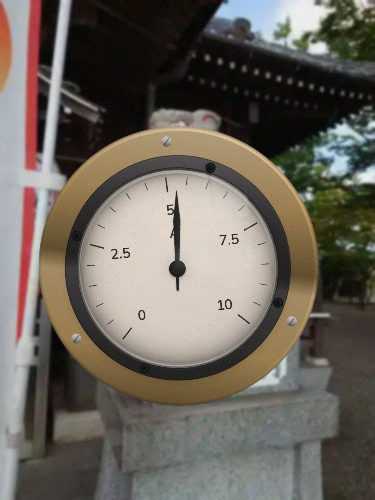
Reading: 5.25; A
